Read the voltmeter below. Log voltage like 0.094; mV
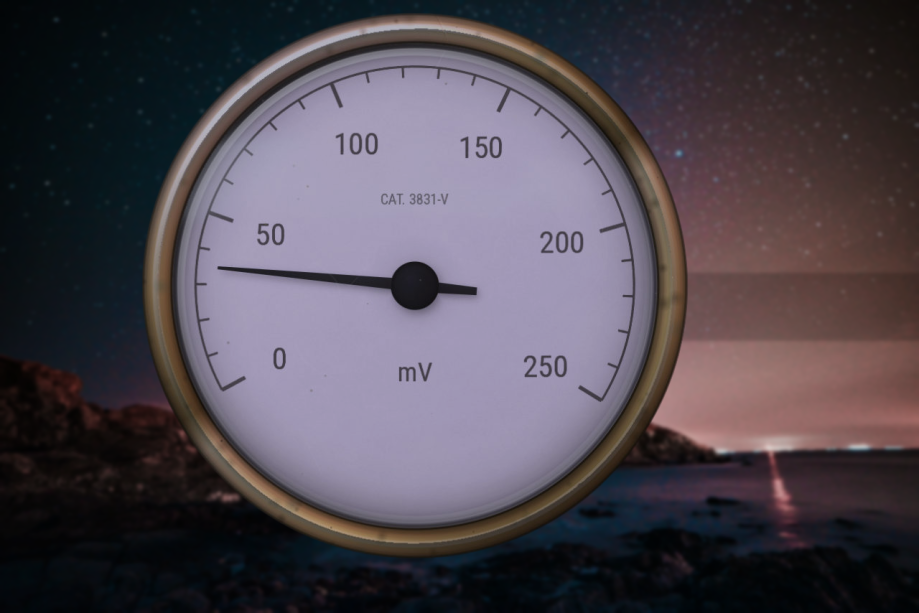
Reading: 35; mV
